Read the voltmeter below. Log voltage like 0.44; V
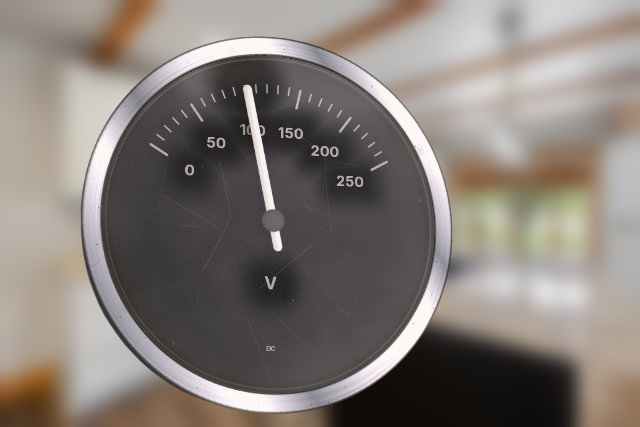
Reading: 100; V
